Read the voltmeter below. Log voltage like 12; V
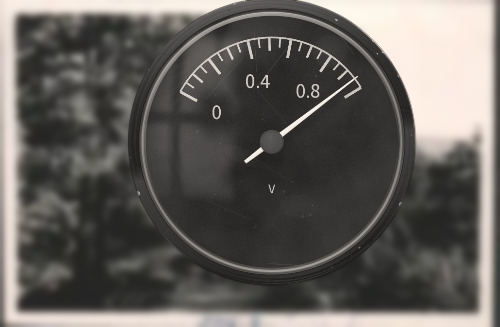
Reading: 0.95; V
